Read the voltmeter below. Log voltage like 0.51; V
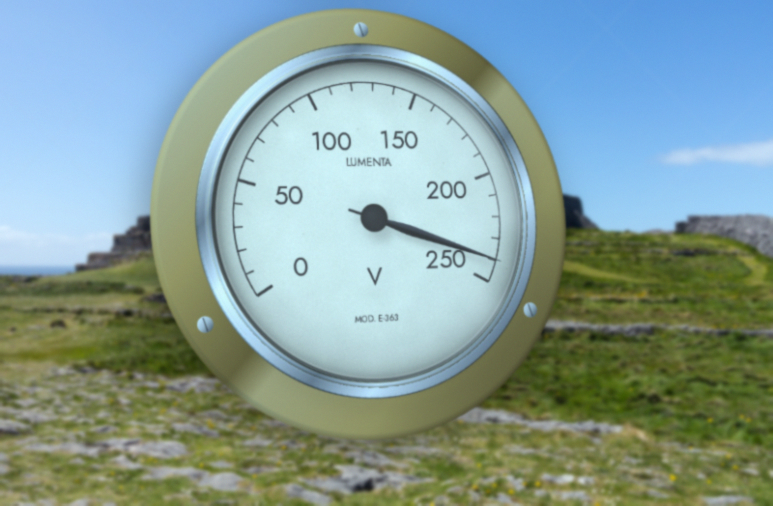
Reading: 240; V
